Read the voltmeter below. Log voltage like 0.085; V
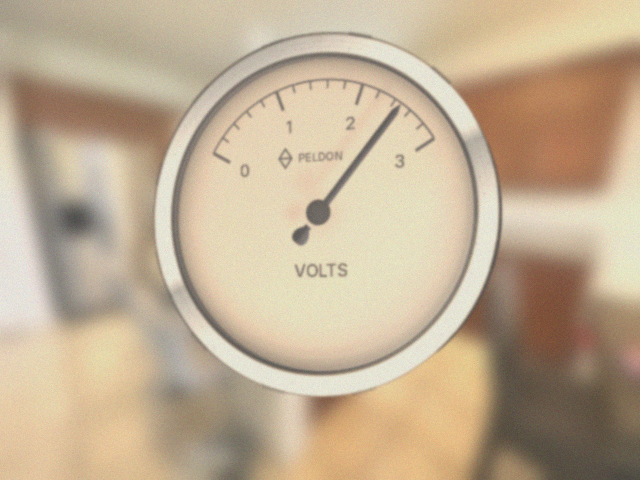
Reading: 2.5; V
